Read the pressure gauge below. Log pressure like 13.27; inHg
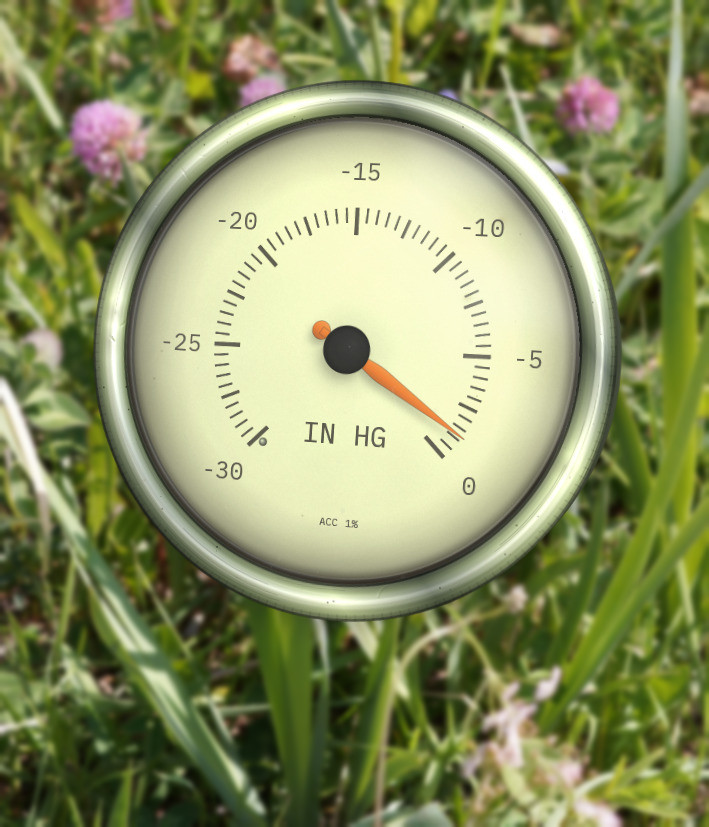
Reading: -1.25; inHg
